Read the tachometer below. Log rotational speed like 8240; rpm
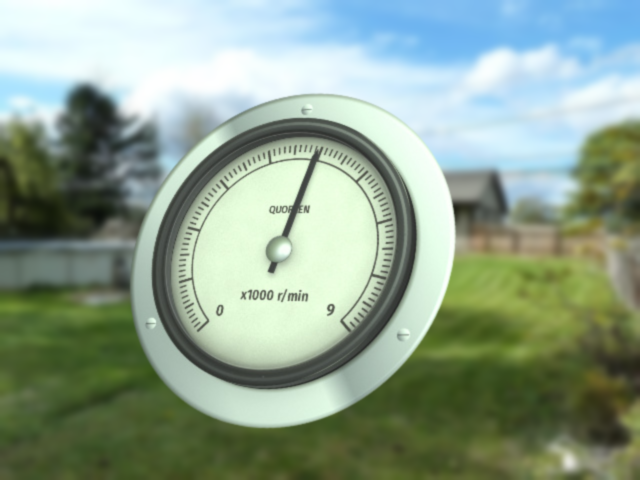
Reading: 5000; rpm
